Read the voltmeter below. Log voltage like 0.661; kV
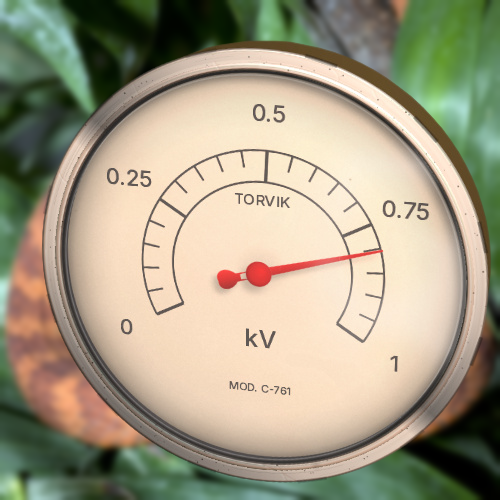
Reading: 0.8; kV
